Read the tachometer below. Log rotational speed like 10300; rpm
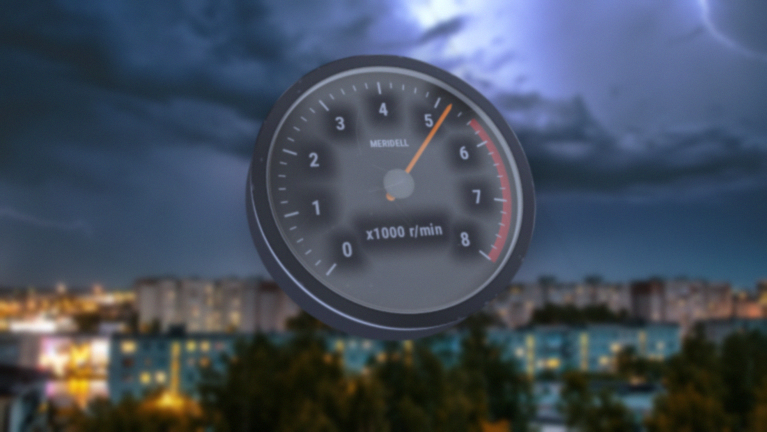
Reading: 5200; rpm
